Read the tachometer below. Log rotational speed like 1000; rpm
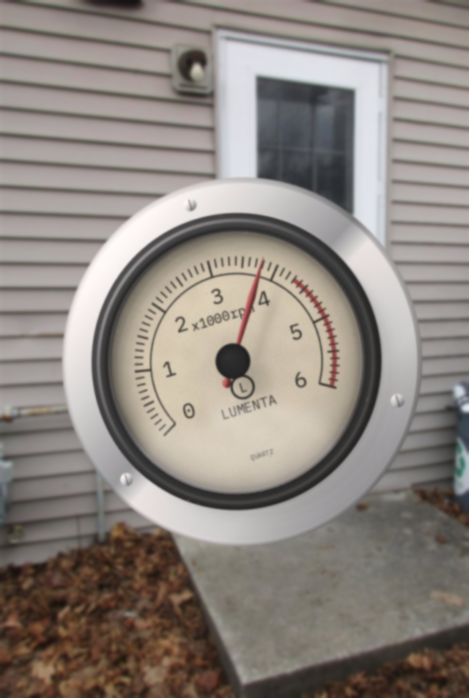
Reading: 3800; rpm
